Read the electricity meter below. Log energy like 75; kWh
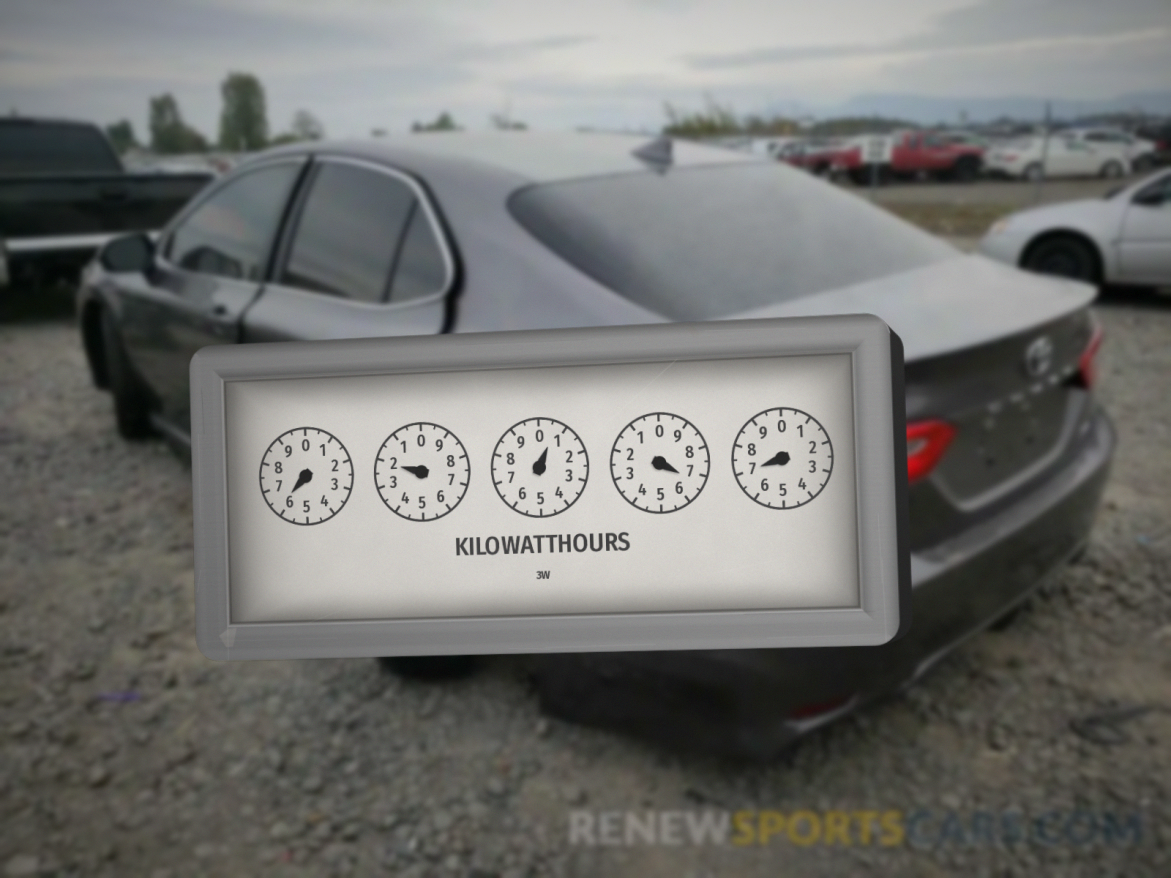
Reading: 62067; kWh
